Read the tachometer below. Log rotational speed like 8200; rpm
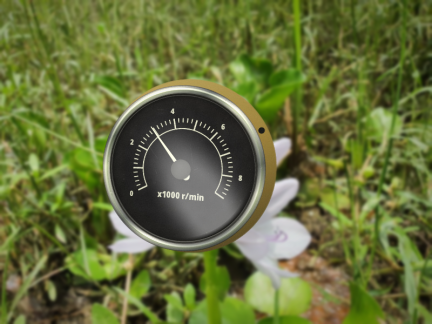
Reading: 3000; rpm
